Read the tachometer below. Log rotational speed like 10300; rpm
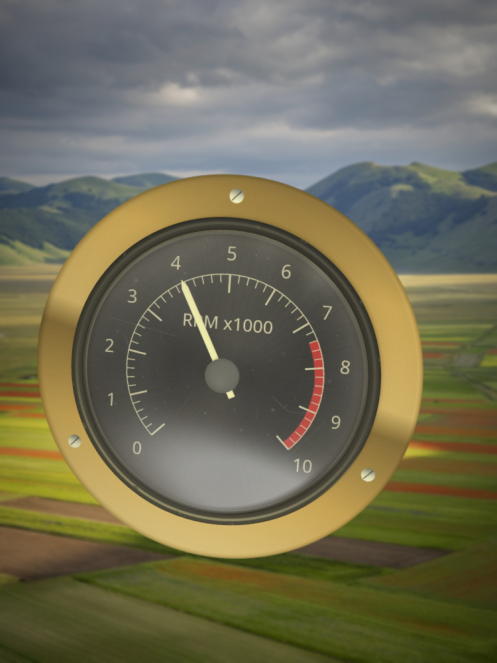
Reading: 4000; rpm
